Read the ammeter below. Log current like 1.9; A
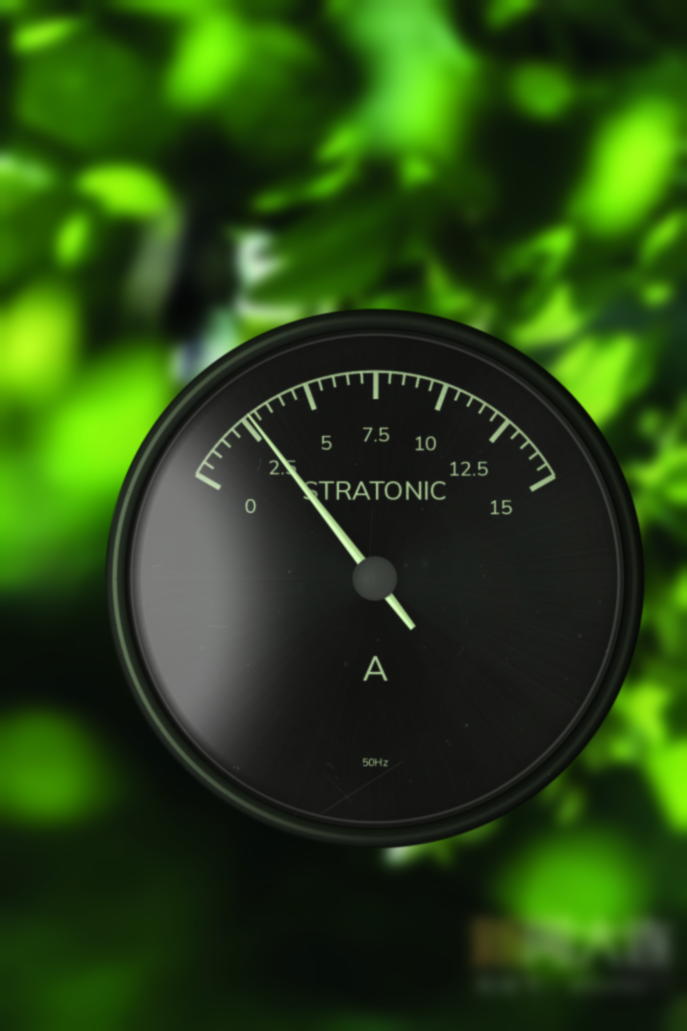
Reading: 2.75; A
